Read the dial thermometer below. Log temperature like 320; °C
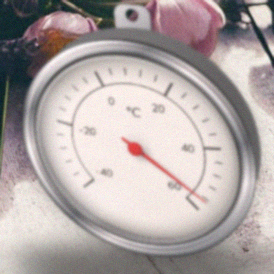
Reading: 56; °C
